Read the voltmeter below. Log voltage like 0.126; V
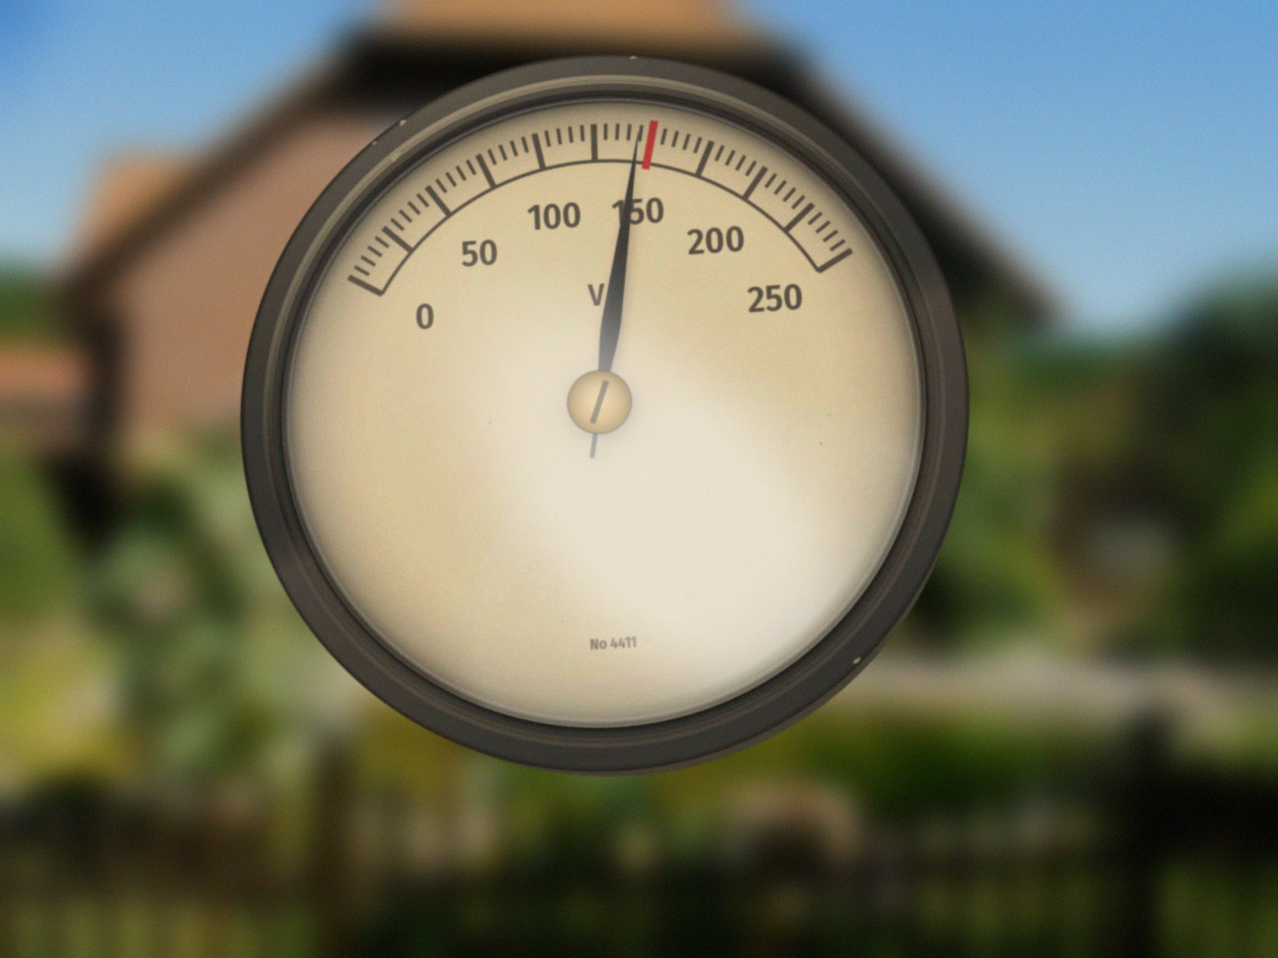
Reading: 145; V
